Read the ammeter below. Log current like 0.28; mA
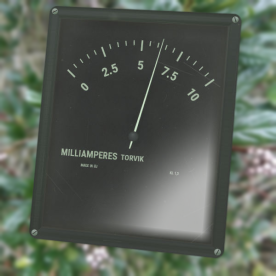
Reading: 6.25; mA
